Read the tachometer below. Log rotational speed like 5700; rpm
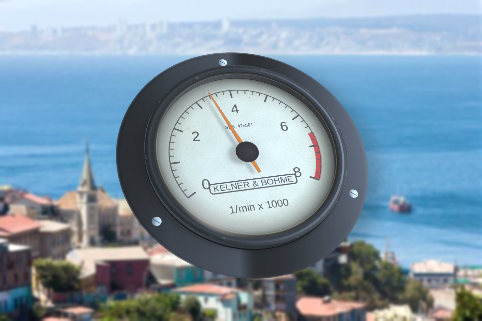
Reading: 3400; rpm
